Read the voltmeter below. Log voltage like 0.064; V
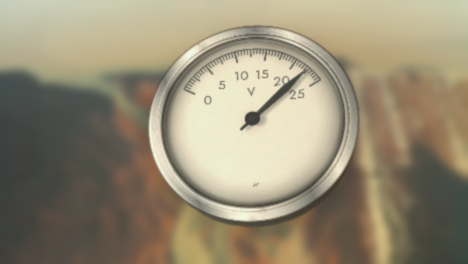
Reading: 22.5; V
